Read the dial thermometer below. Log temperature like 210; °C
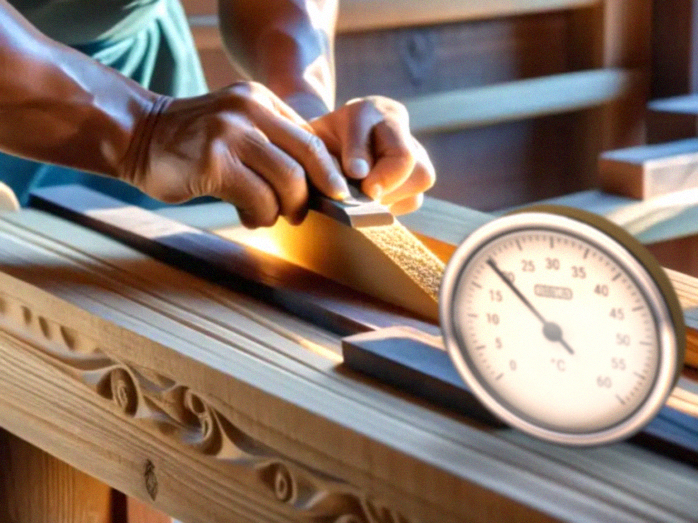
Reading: 20; °C
